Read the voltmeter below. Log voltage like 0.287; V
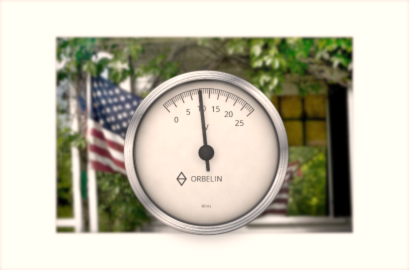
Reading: 10; V
